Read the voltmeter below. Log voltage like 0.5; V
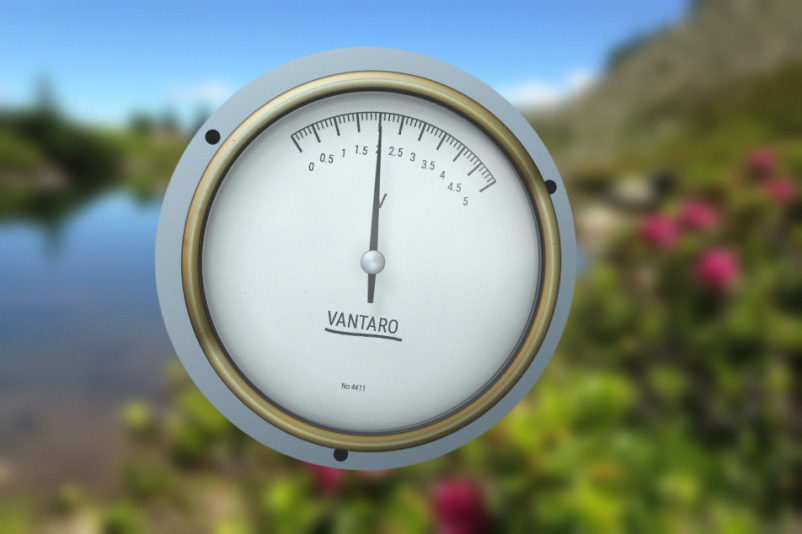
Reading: 2; V
